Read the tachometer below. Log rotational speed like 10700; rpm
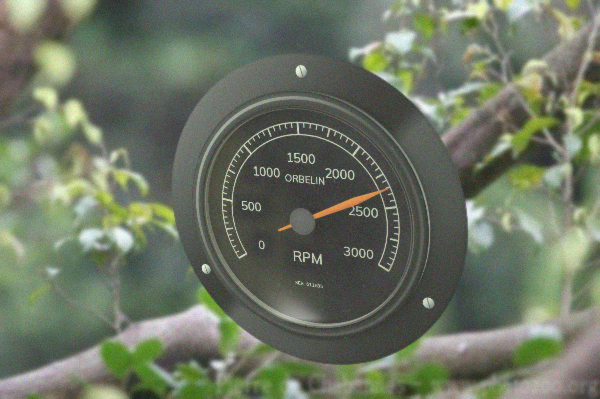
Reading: 2350; rpm
